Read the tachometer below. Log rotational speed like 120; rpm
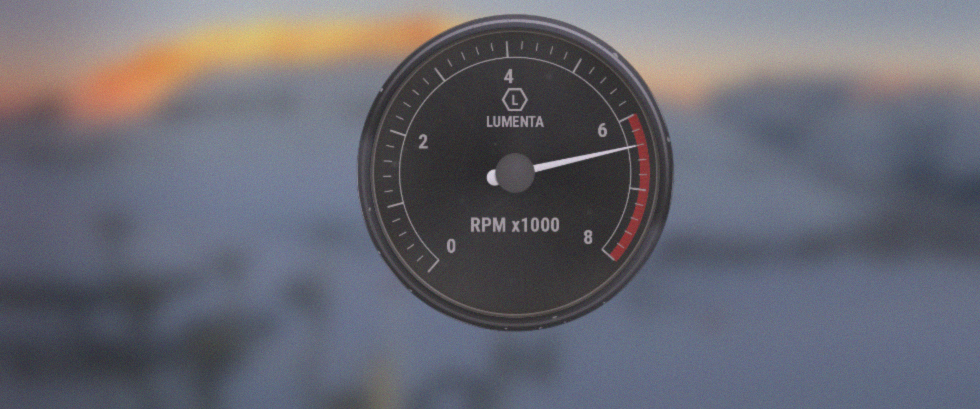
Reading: 6400; rpm
